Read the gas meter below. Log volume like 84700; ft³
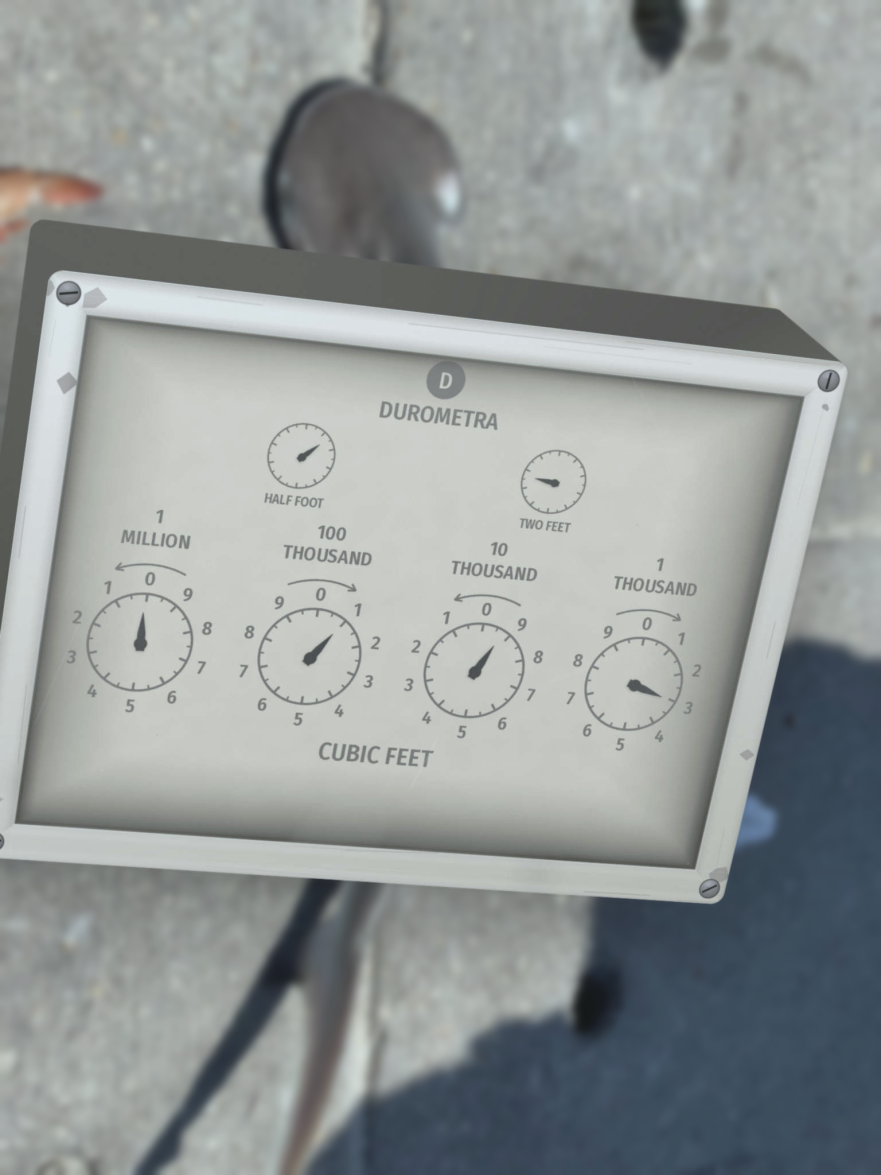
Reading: 9300; ft³
